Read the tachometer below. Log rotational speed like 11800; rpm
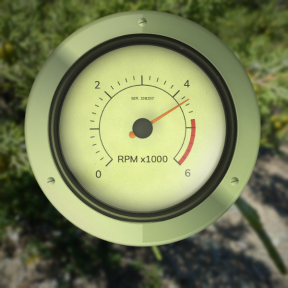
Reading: 4300; rpm
